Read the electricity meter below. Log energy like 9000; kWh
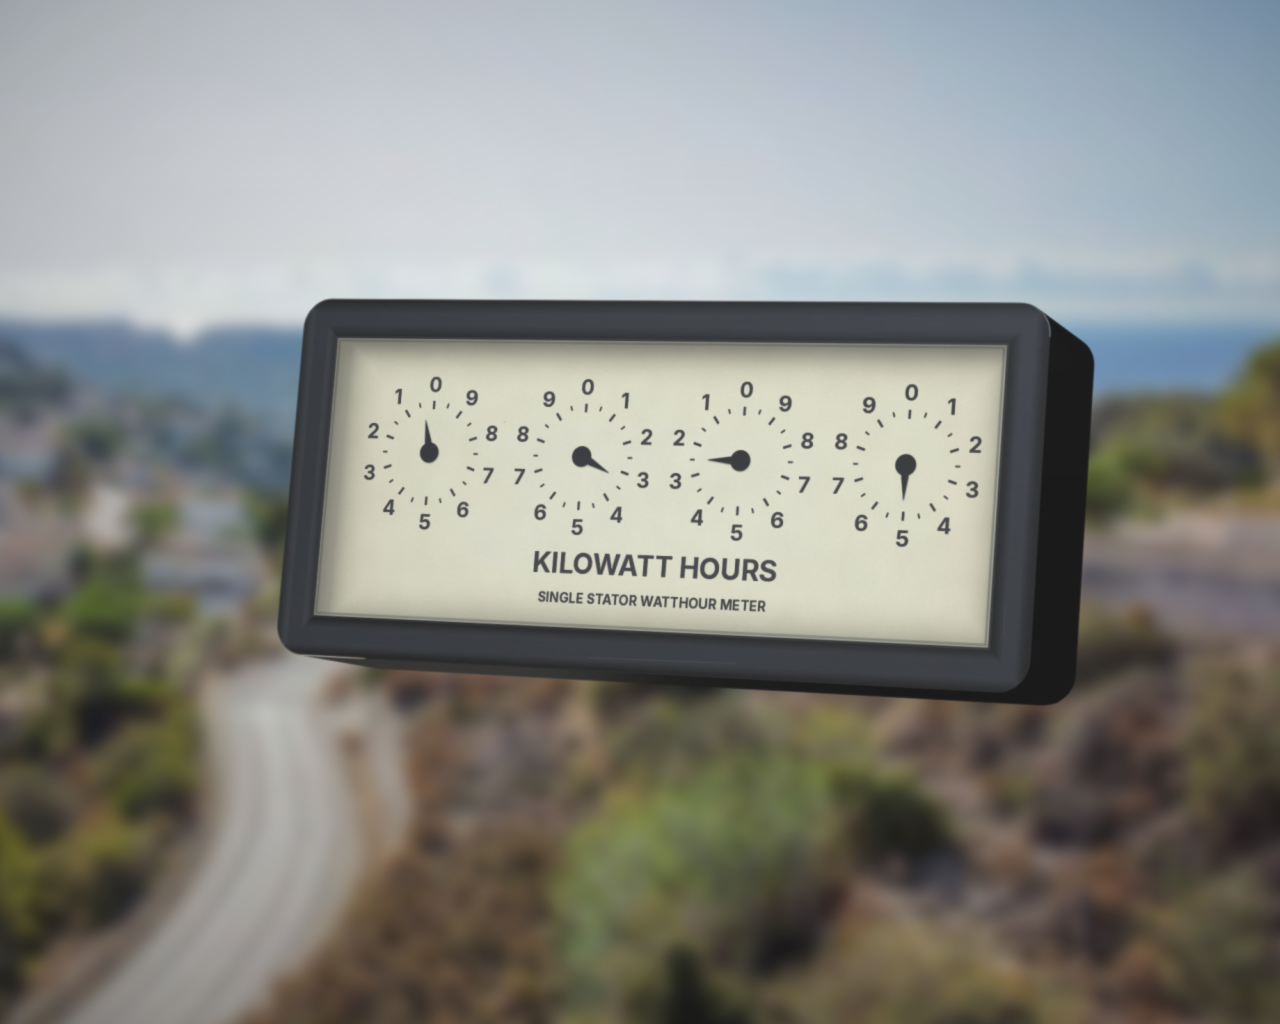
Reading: 325; kWh
